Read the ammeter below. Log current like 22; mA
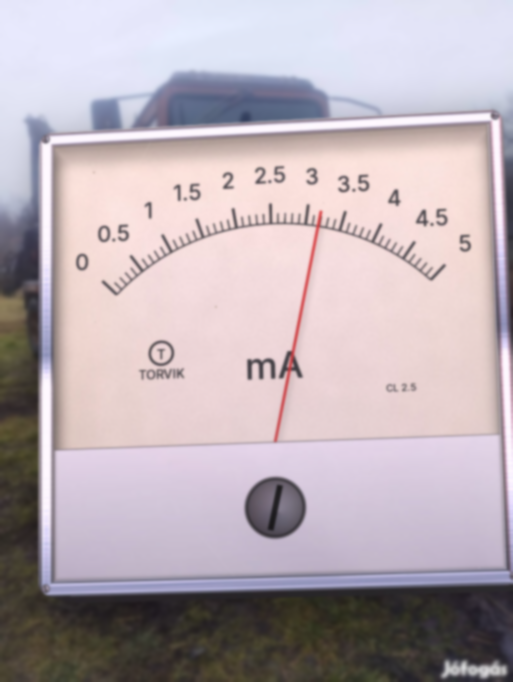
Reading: 3.2; mA
